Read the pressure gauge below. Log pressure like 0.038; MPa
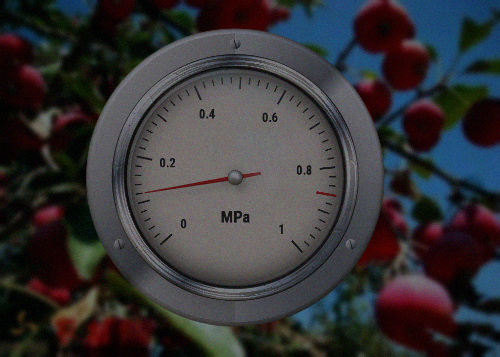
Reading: 0.12; MPa
